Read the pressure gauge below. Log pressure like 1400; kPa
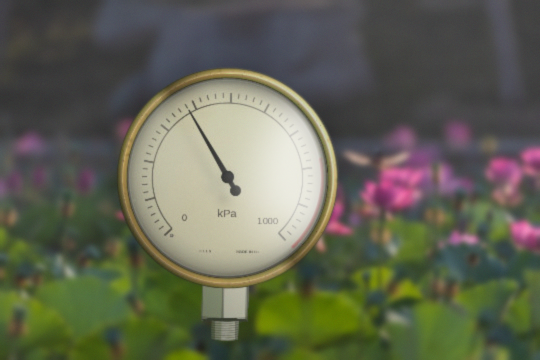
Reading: 380; kPa
